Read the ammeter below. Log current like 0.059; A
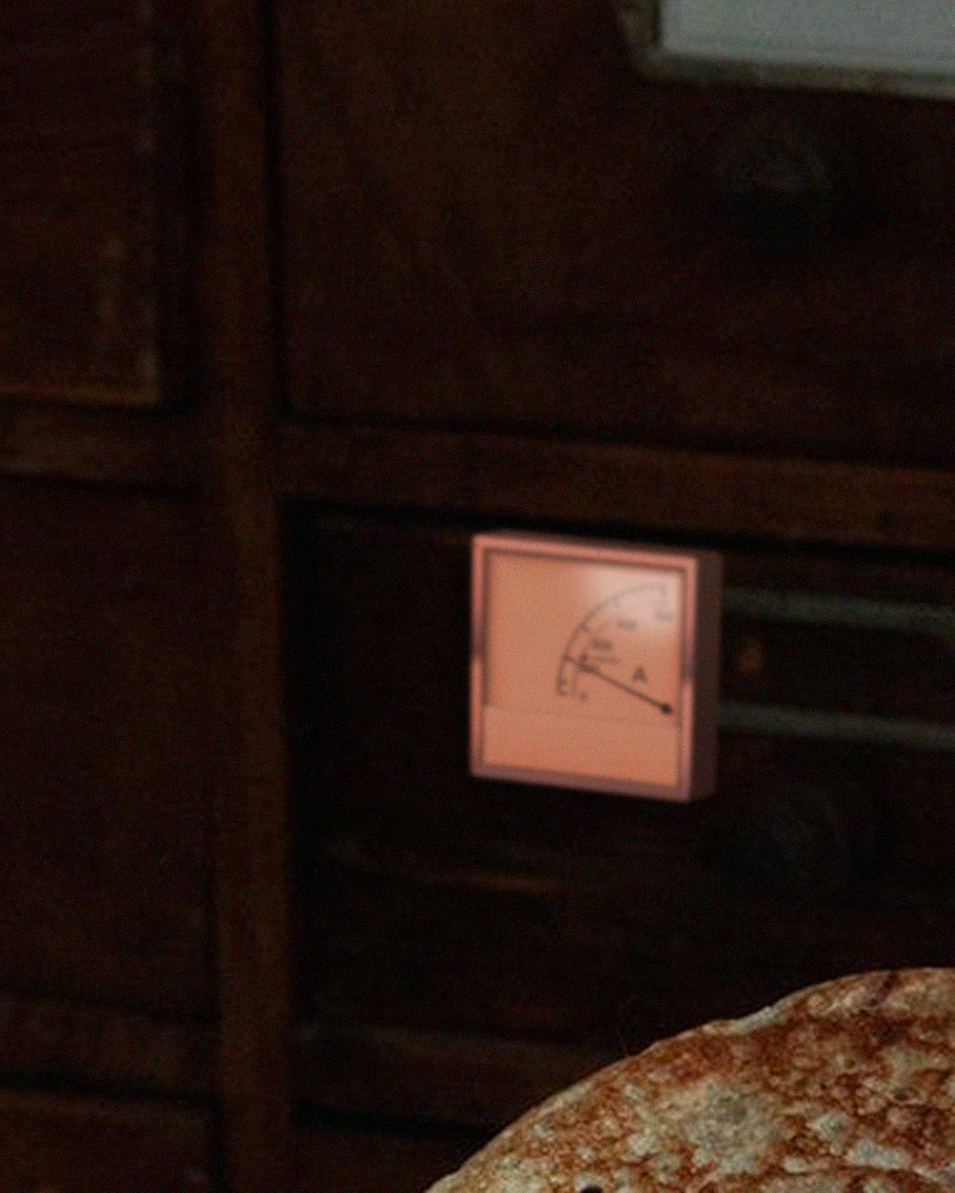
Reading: 200; A
